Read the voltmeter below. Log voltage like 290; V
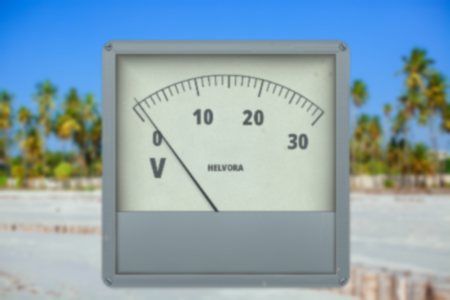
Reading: 1; V
